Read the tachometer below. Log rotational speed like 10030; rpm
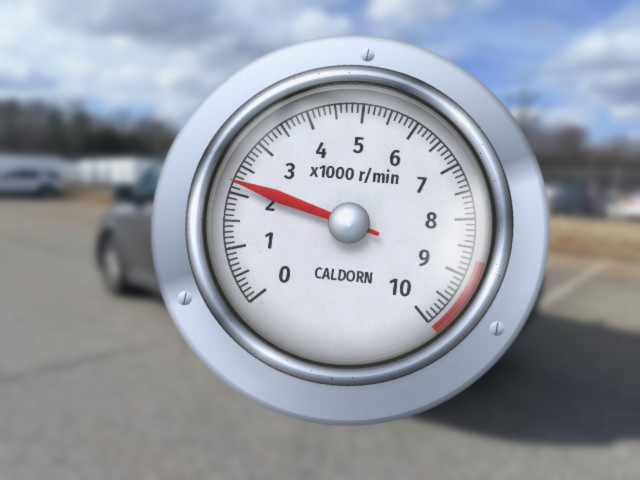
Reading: 2200; rpm
